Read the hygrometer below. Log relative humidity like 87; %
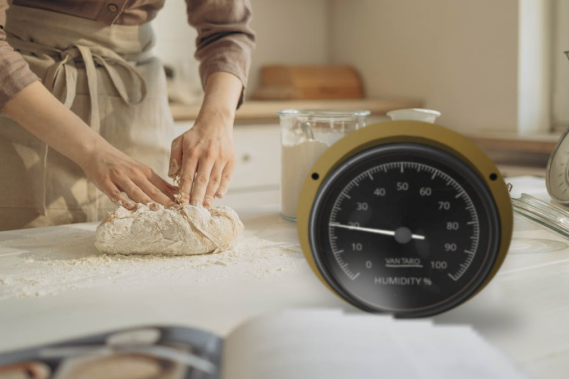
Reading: 20; %
